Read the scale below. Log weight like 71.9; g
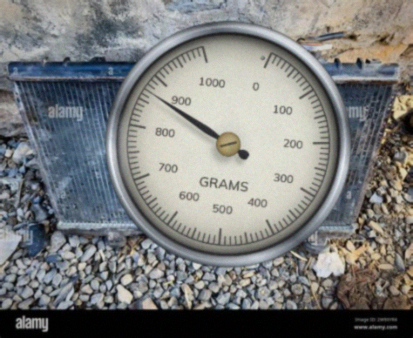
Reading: 870; g
